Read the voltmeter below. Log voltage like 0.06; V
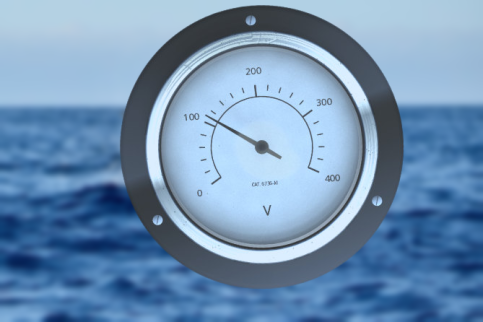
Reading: 110; V
